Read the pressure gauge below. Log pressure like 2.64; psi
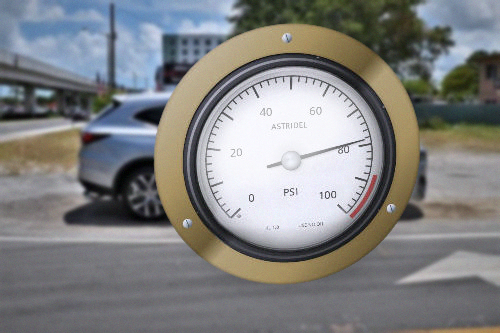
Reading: 78; psi
